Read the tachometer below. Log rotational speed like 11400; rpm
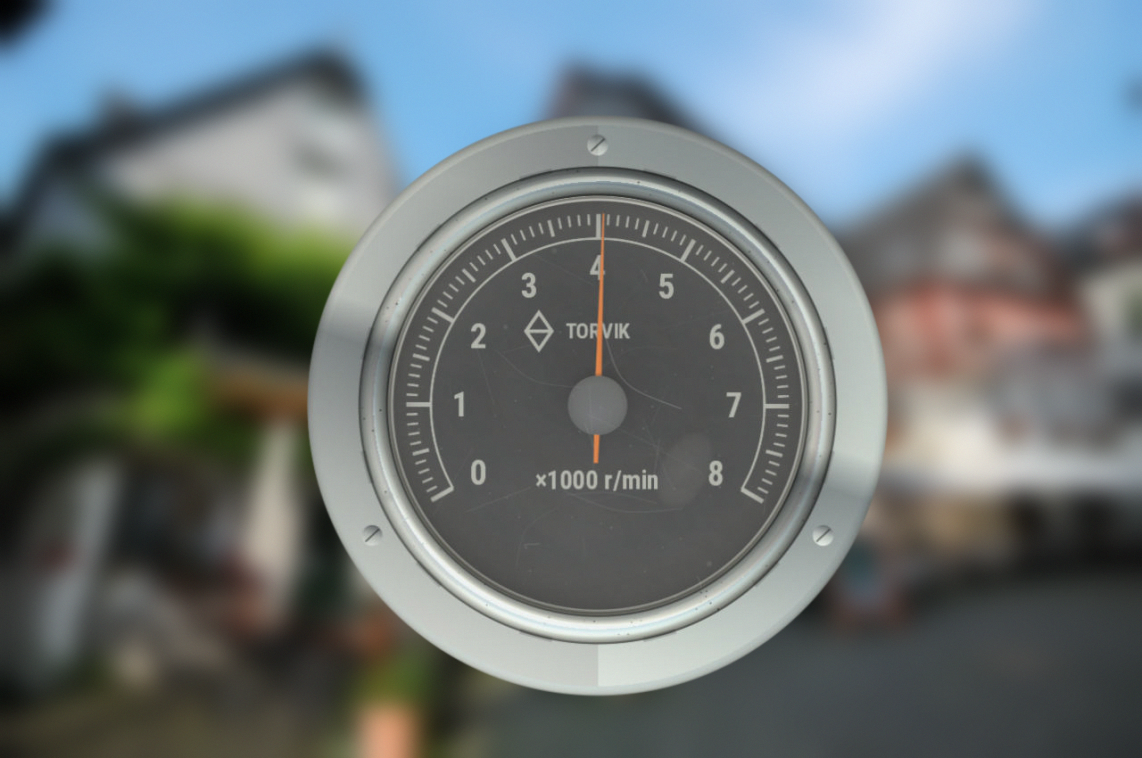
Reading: 4050; rpm
